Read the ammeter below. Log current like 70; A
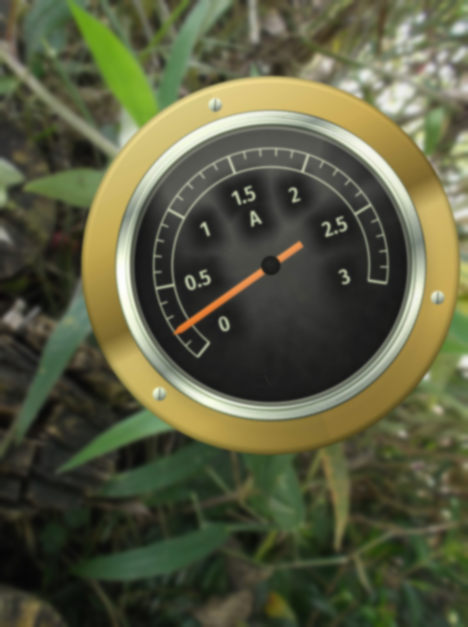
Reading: 0.2; A
